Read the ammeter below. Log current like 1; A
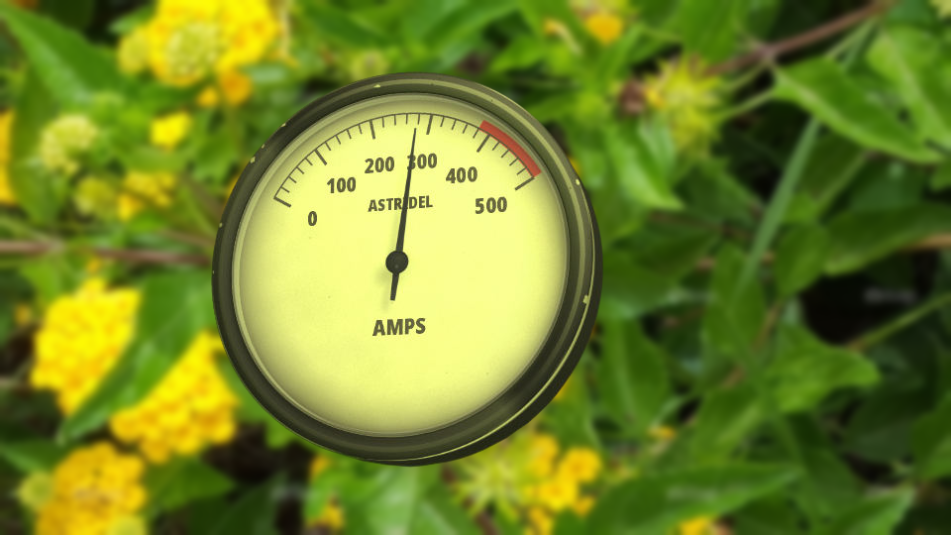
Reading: 280; A
